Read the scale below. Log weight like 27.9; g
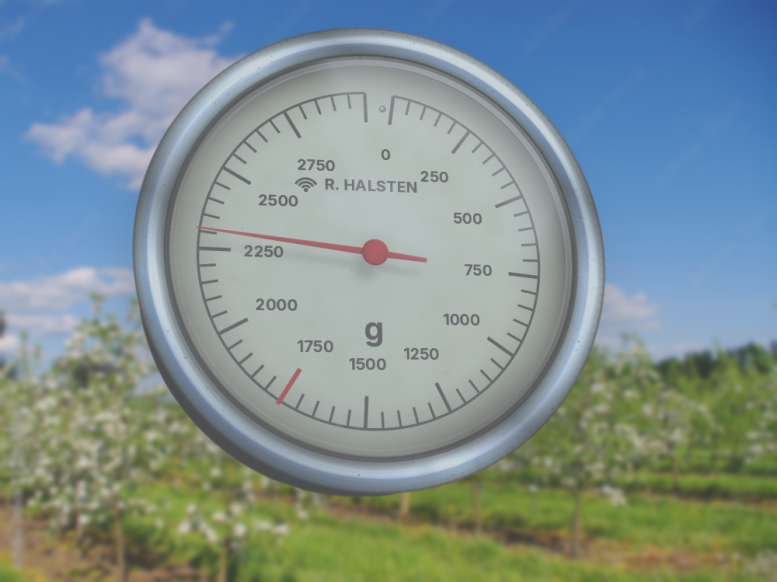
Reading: 2300; g
